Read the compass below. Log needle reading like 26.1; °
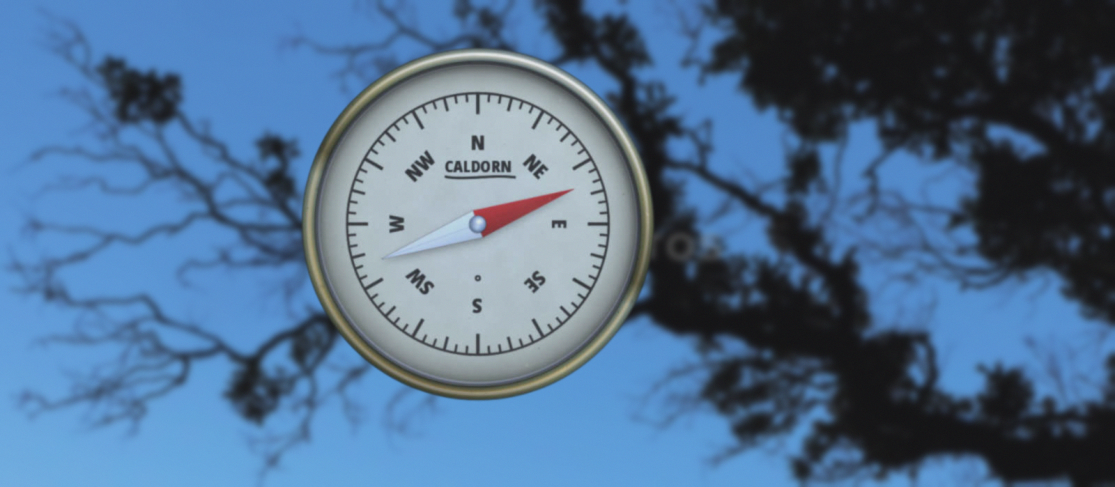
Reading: 70; °
